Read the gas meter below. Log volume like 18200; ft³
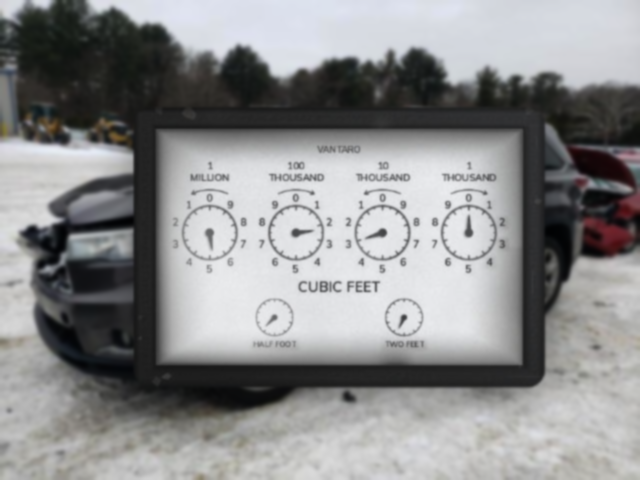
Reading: 523000; ft³
